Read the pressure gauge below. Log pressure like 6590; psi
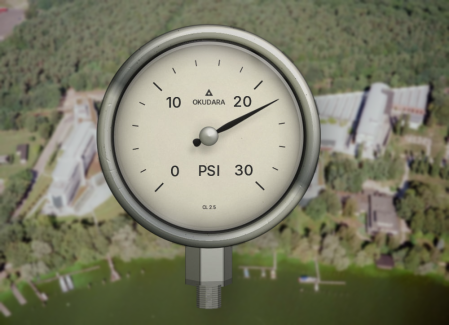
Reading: 22; psi
